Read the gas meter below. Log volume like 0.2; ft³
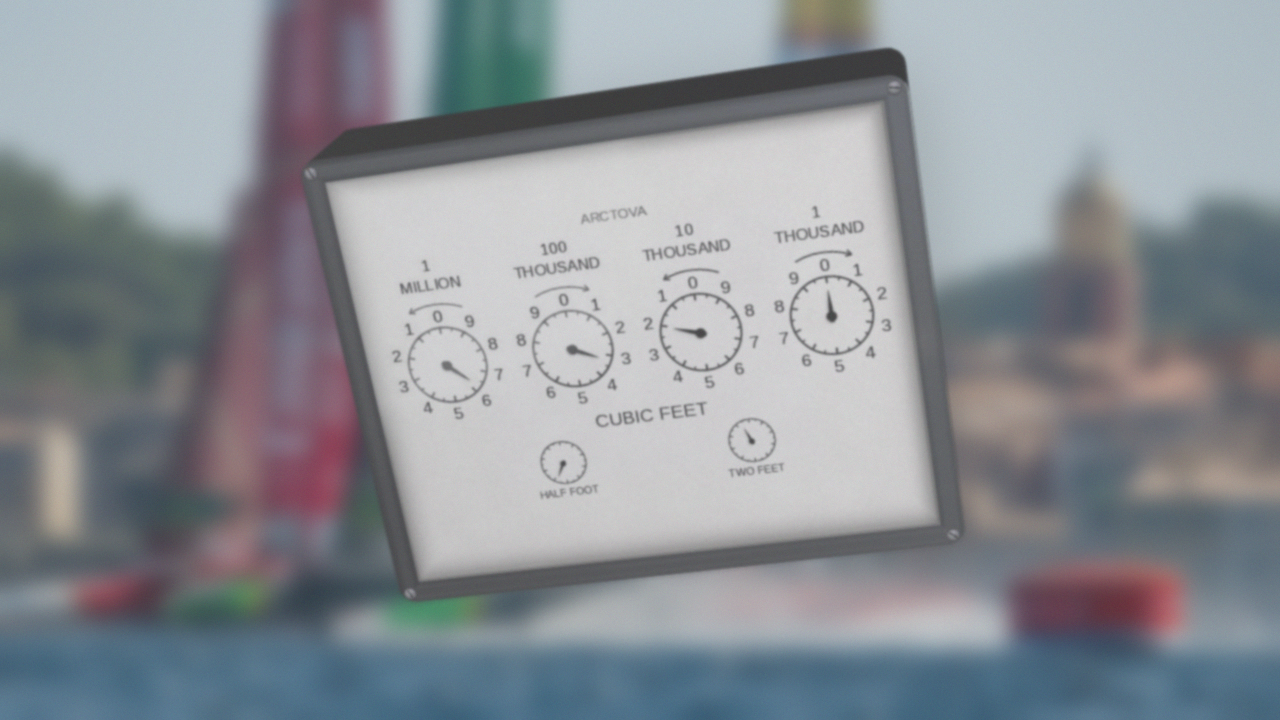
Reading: 632000; ft³
